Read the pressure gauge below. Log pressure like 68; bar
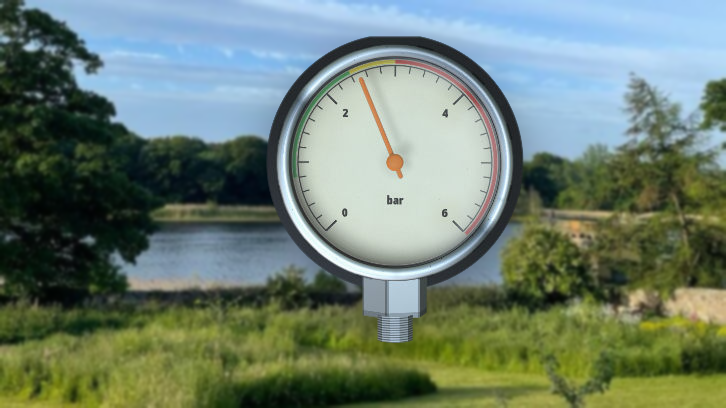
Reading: 2.5; bar
